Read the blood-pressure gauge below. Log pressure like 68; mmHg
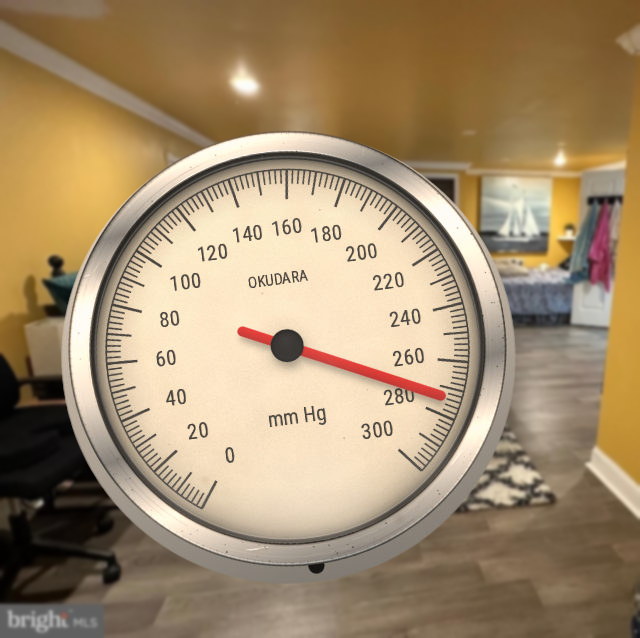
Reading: 274; mmHg
